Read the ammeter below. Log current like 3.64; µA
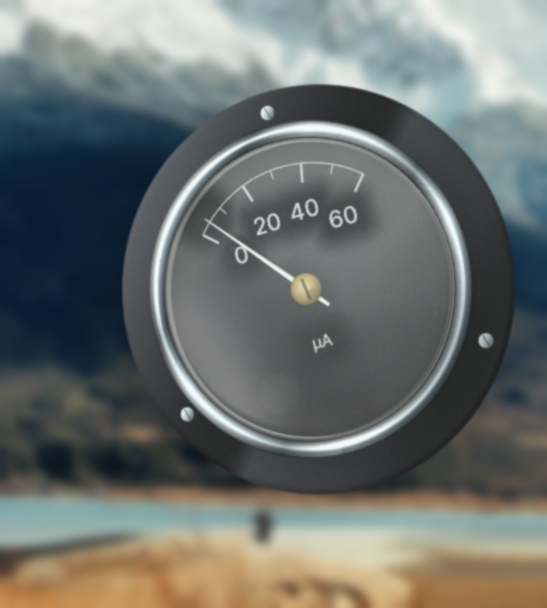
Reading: 5; µA
